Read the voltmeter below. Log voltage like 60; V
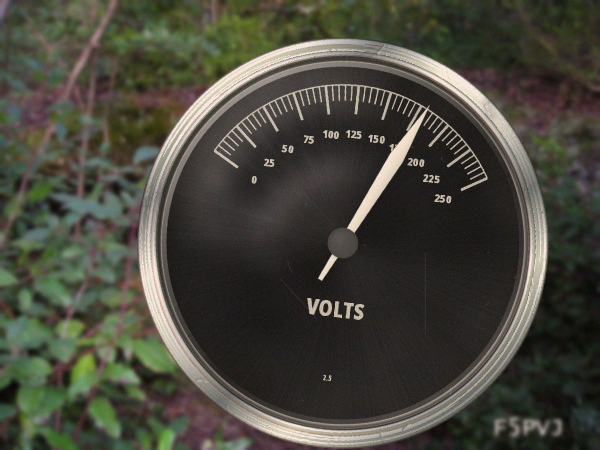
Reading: 180; V
